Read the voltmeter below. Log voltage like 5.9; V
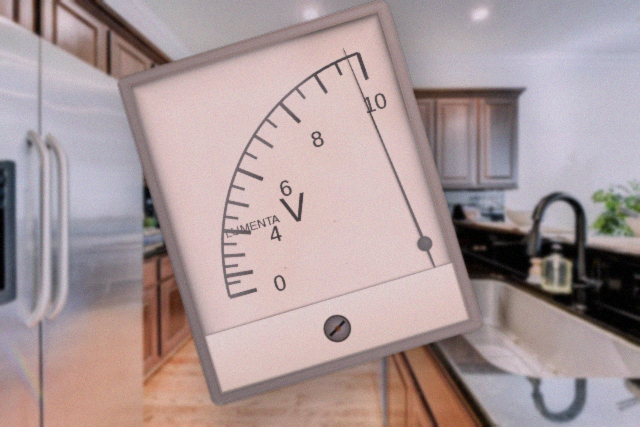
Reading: 9.75; V
